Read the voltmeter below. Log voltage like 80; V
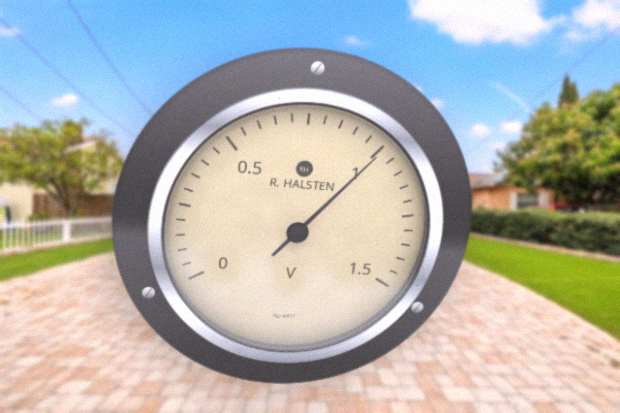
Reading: 1; V
